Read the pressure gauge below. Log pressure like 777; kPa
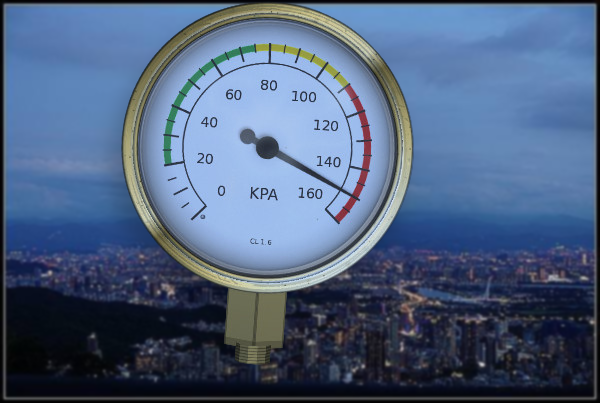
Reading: 150; kPa
